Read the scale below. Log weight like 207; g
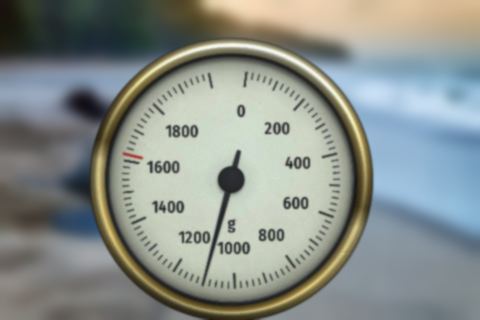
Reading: 1100; g
